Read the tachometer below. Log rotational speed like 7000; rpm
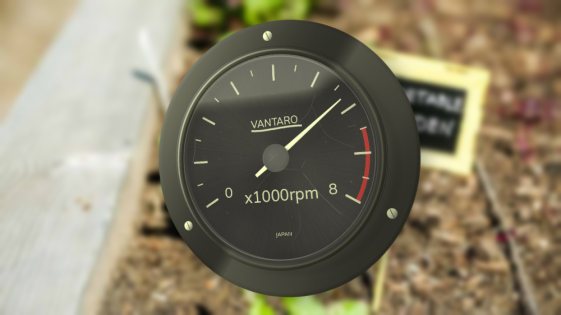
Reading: 5750; rpm
